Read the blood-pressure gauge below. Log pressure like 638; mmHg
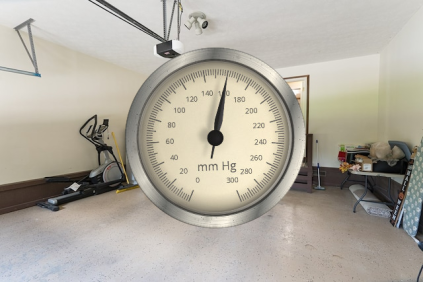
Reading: 160; mmHg
